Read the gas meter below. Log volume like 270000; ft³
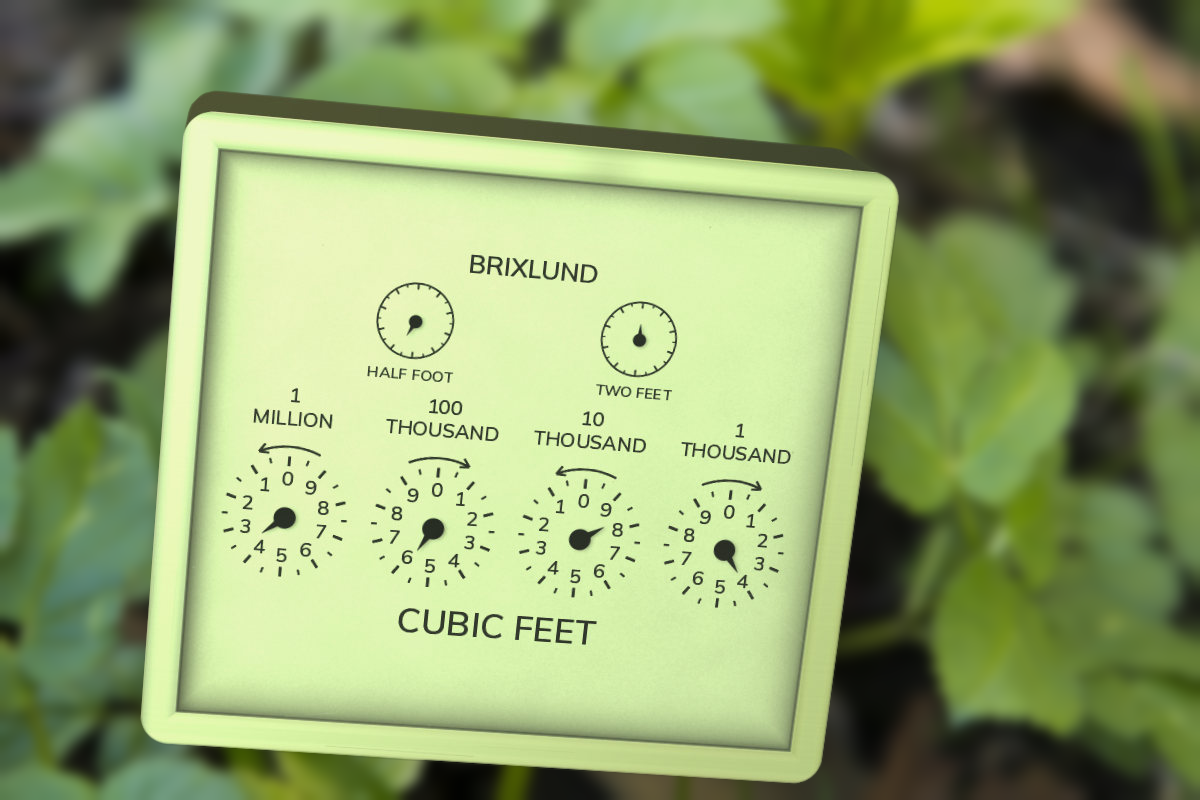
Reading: 358400; ft³
